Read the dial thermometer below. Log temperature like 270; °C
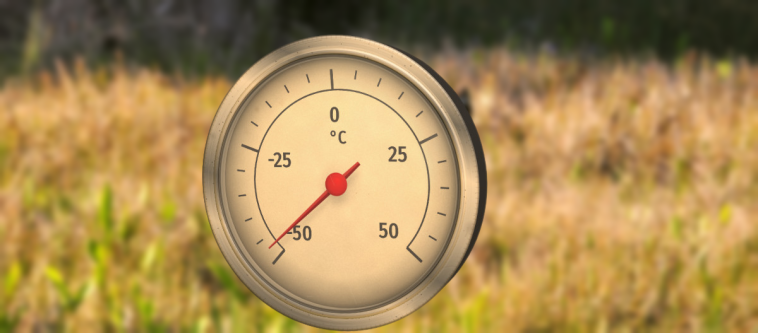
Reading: -47.5; °C
